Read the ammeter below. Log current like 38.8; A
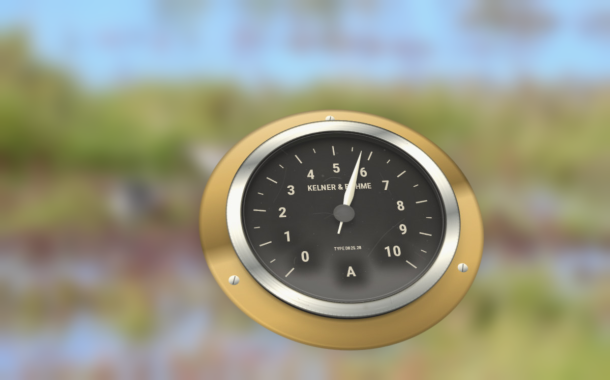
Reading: 5.75; A
